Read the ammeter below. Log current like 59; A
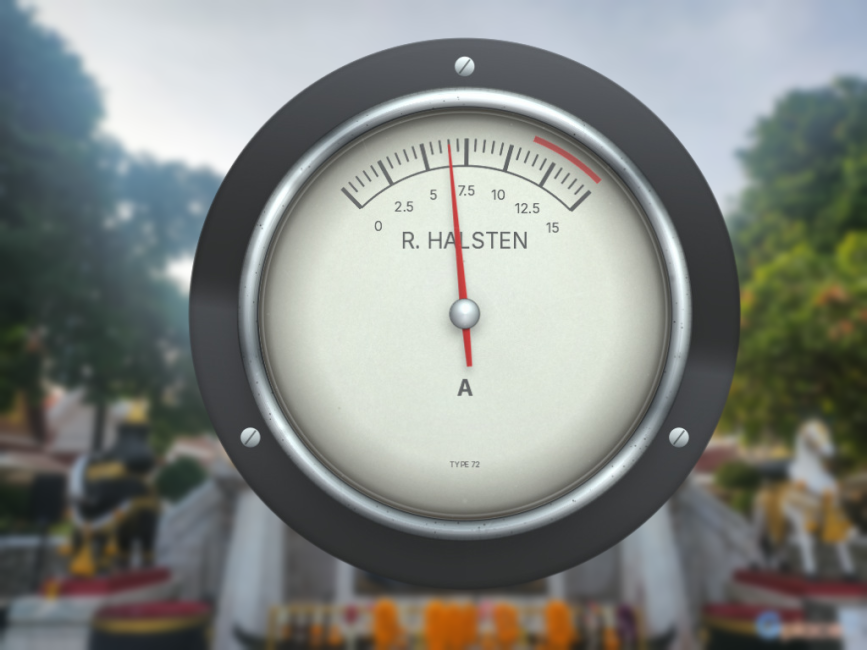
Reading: 6.5; A
